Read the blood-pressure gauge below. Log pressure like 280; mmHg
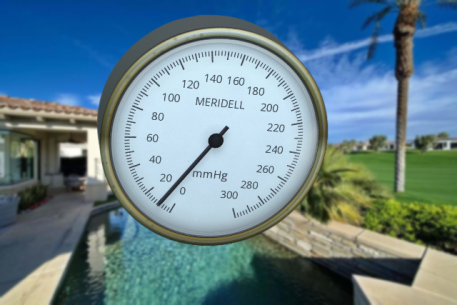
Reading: 10; mmHg
